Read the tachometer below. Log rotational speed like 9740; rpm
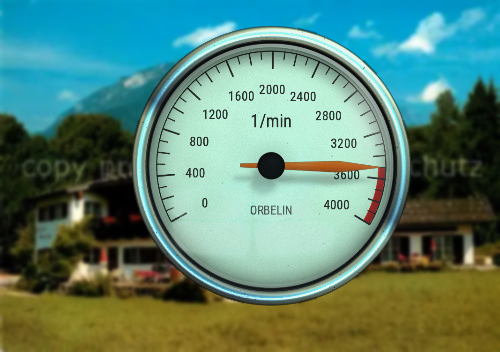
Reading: 3500; rpm
